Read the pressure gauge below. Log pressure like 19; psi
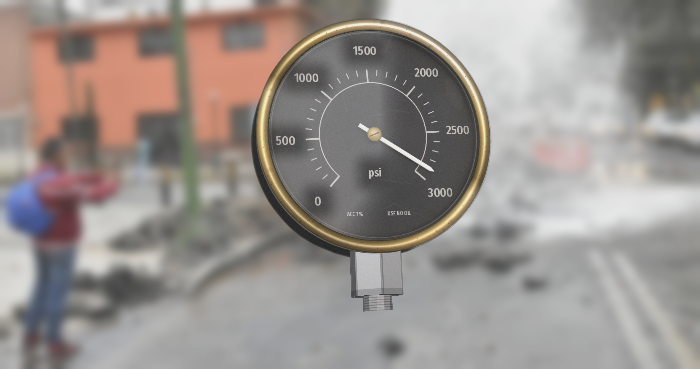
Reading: 2900; psi
